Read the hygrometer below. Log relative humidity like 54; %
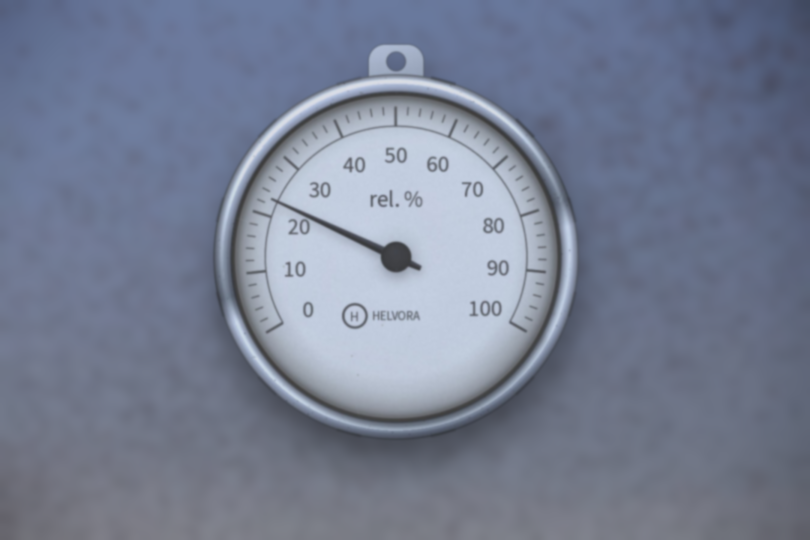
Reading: 23; %
